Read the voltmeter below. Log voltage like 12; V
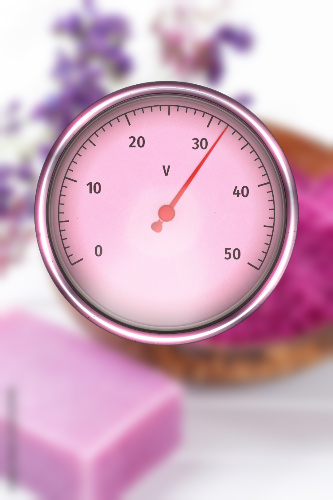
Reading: 32; V
